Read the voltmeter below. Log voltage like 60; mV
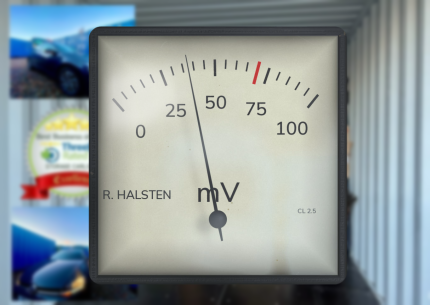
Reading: 37.5; mV
